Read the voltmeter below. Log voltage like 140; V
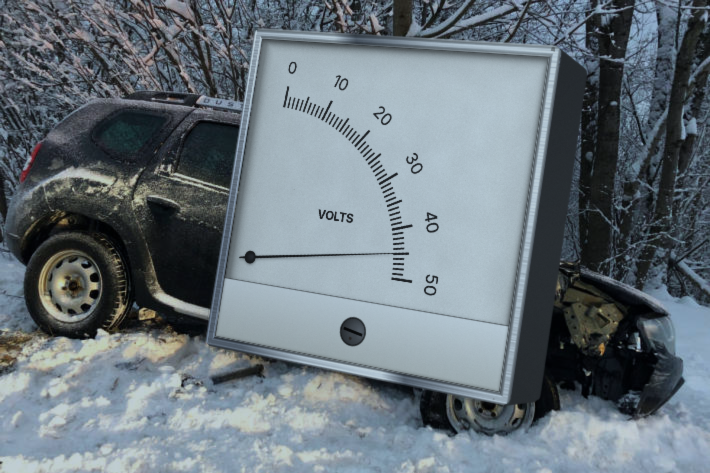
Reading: 45; V
